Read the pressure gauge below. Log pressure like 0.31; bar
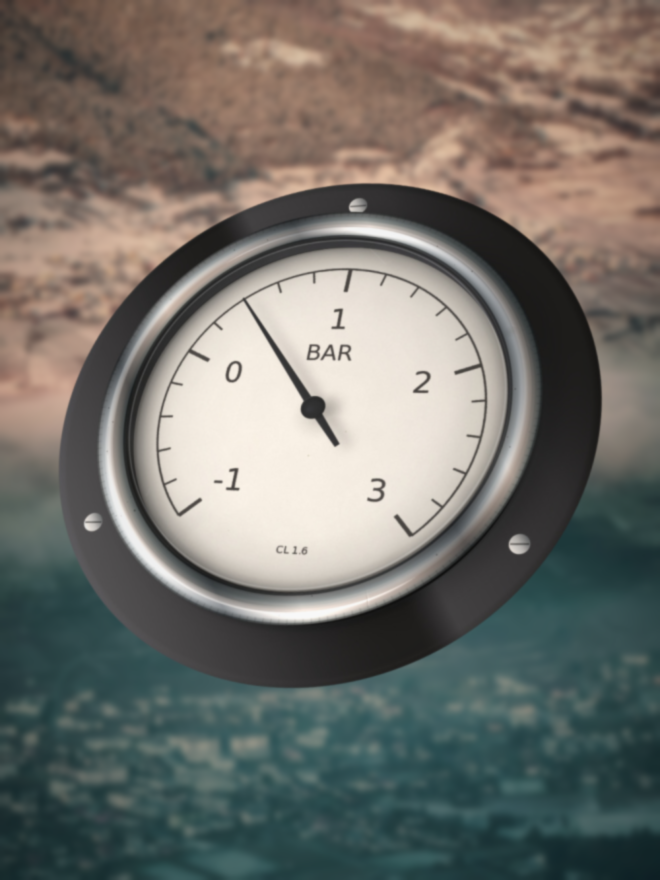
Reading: 0.4; bar
